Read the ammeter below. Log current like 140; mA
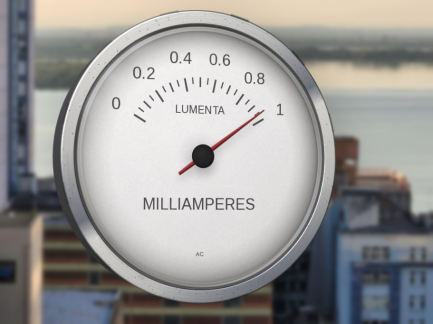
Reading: 0.95; mA
